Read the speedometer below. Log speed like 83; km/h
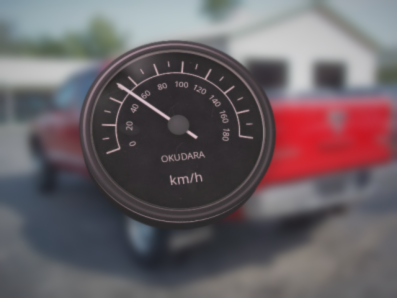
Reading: 50; km/h
